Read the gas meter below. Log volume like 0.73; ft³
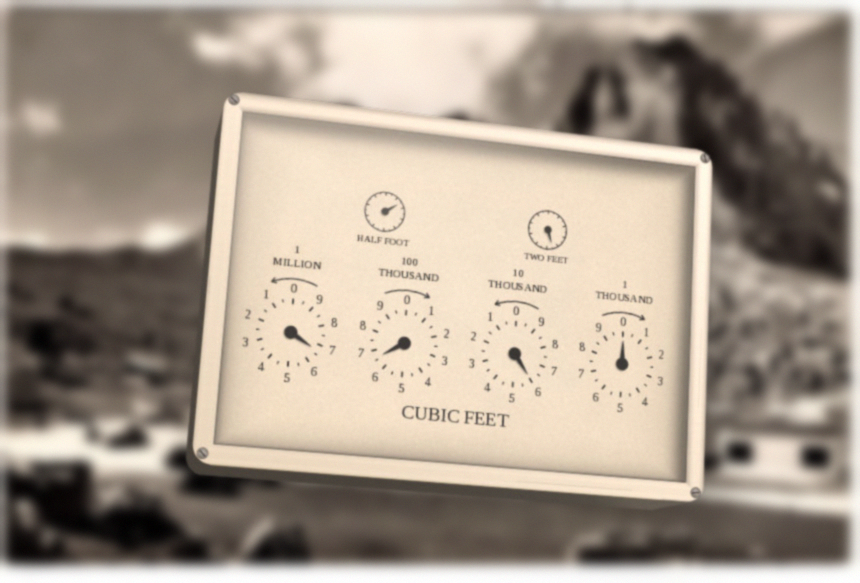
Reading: 666000; ft³
